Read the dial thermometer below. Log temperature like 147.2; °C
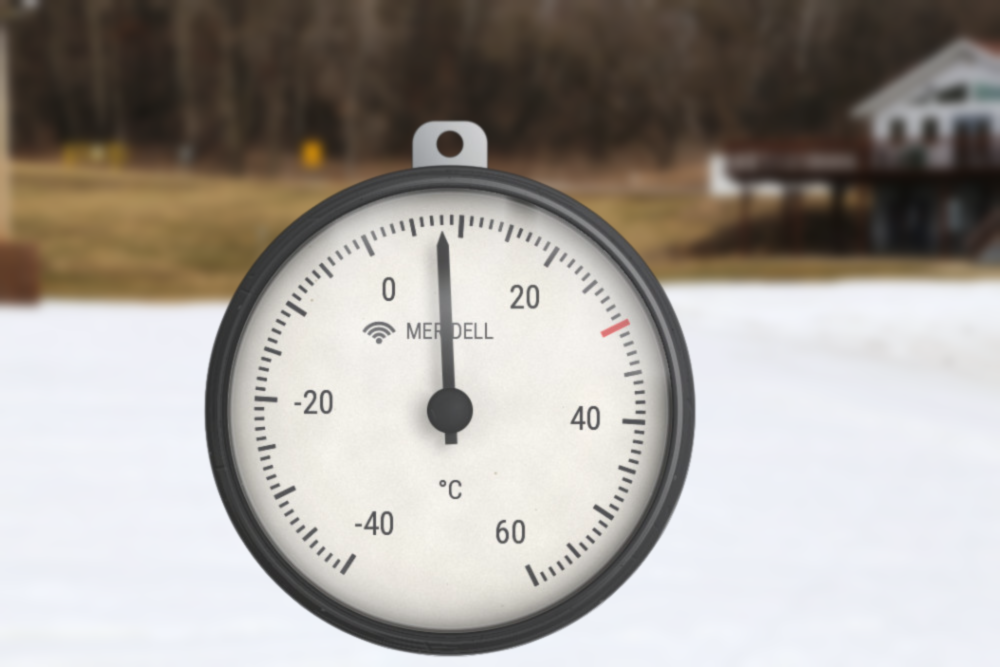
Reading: 8; °C
